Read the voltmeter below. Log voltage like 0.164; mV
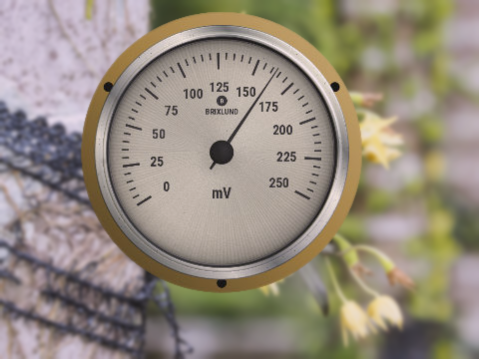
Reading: 162.5; mV
